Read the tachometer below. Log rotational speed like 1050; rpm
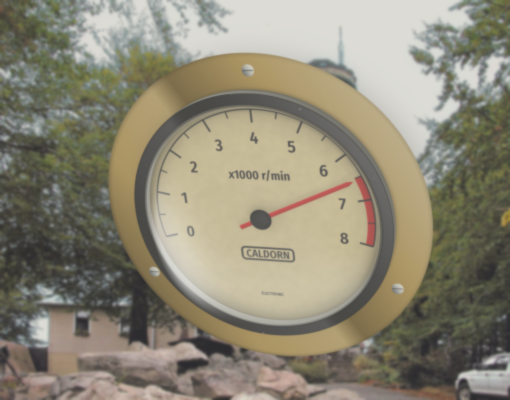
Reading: 6500; rpm
